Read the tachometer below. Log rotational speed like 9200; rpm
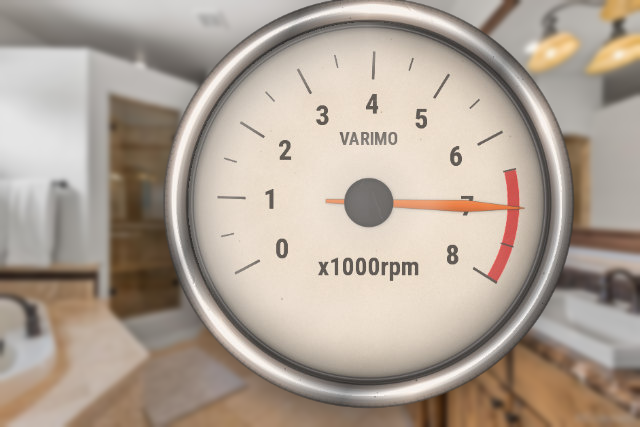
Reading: 7000; rpm
